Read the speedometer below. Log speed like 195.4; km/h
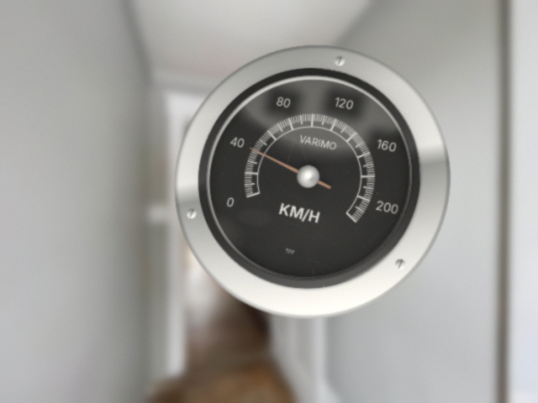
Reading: 40; km/h
